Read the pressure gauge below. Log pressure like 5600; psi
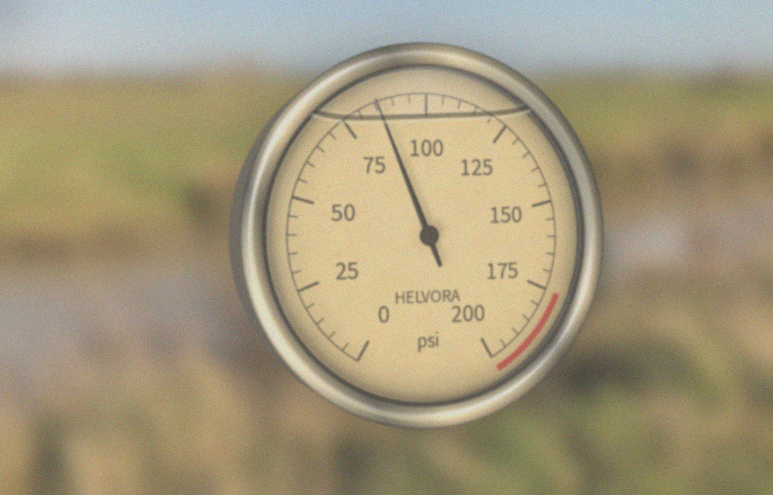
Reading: 85; psi
